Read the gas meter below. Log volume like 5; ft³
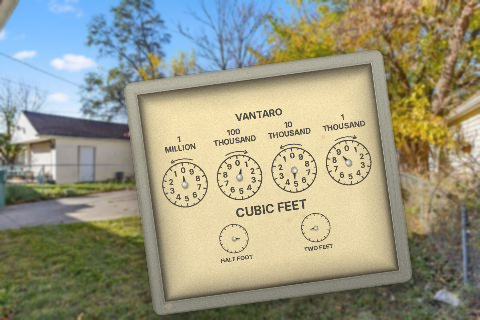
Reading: 4900; ft³
